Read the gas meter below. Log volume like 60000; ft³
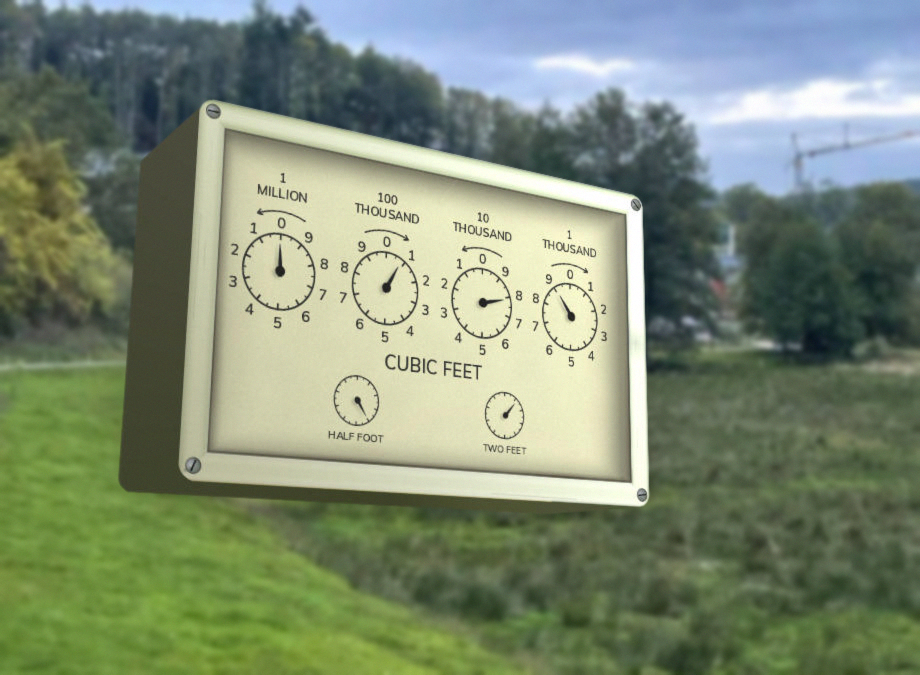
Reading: 7900; ft³
